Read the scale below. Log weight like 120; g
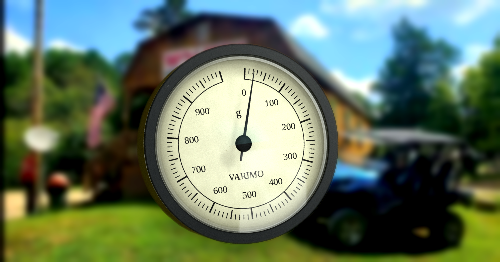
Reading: 20; g
